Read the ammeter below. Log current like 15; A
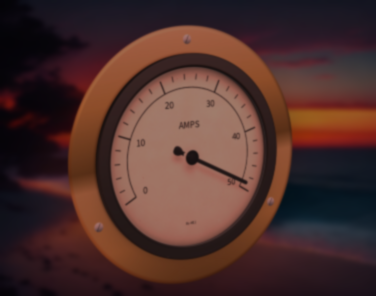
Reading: 49; A
